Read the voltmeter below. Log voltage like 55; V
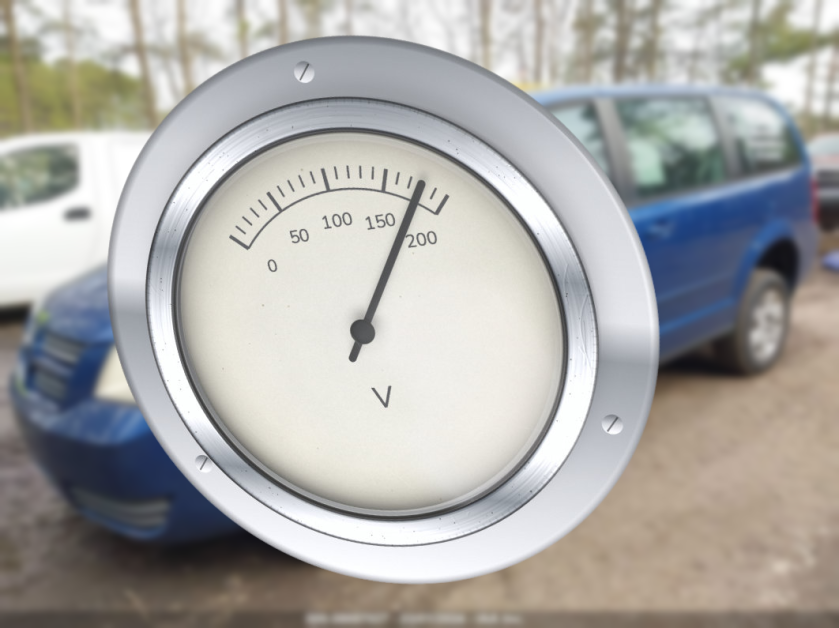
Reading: 180; V
